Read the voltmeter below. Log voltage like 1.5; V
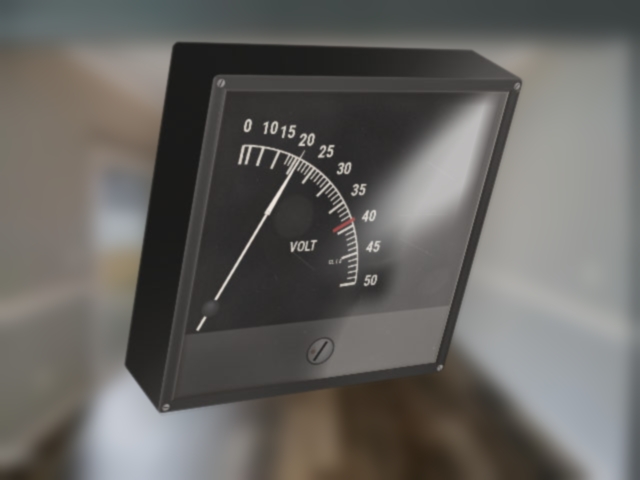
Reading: 20; V
